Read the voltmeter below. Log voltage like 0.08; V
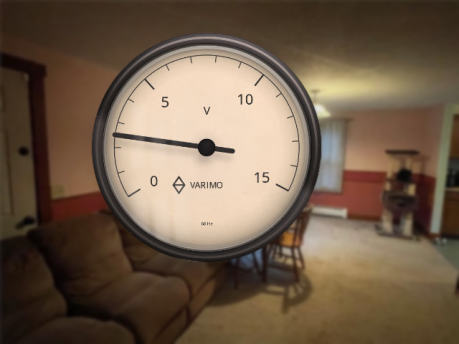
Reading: 2.5; V
